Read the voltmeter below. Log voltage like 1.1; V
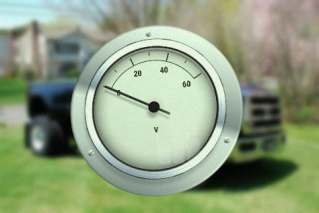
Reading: 0; V
